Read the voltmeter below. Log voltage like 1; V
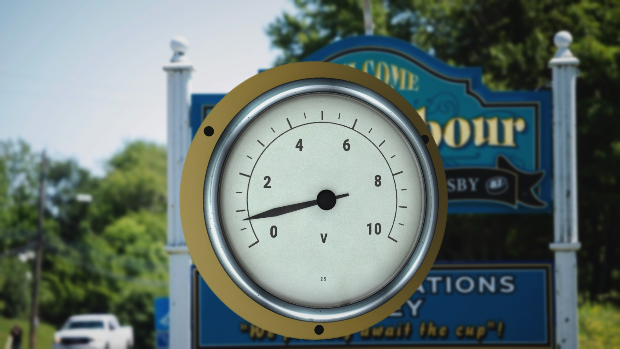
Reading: 0.75; V
